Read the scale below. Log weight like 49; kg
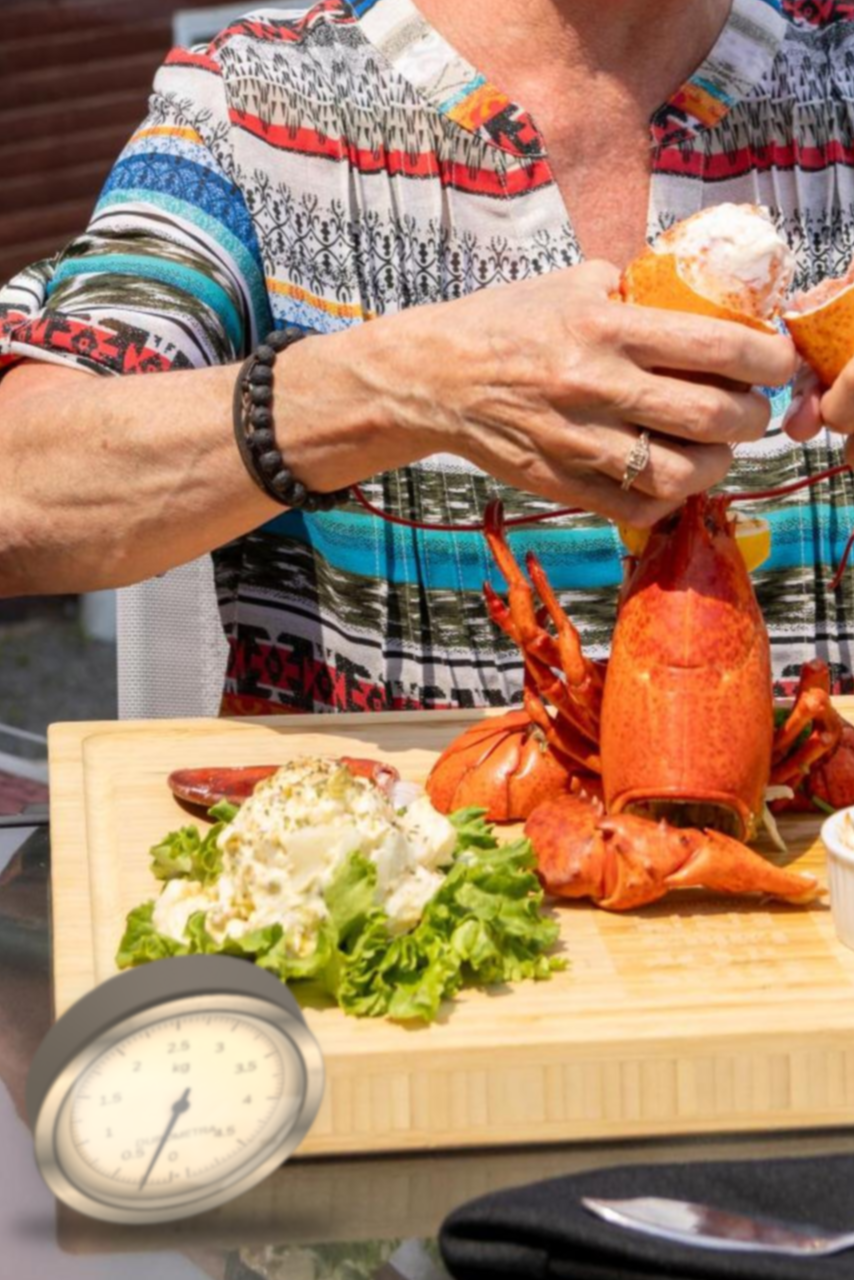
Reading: 0.25; kg
